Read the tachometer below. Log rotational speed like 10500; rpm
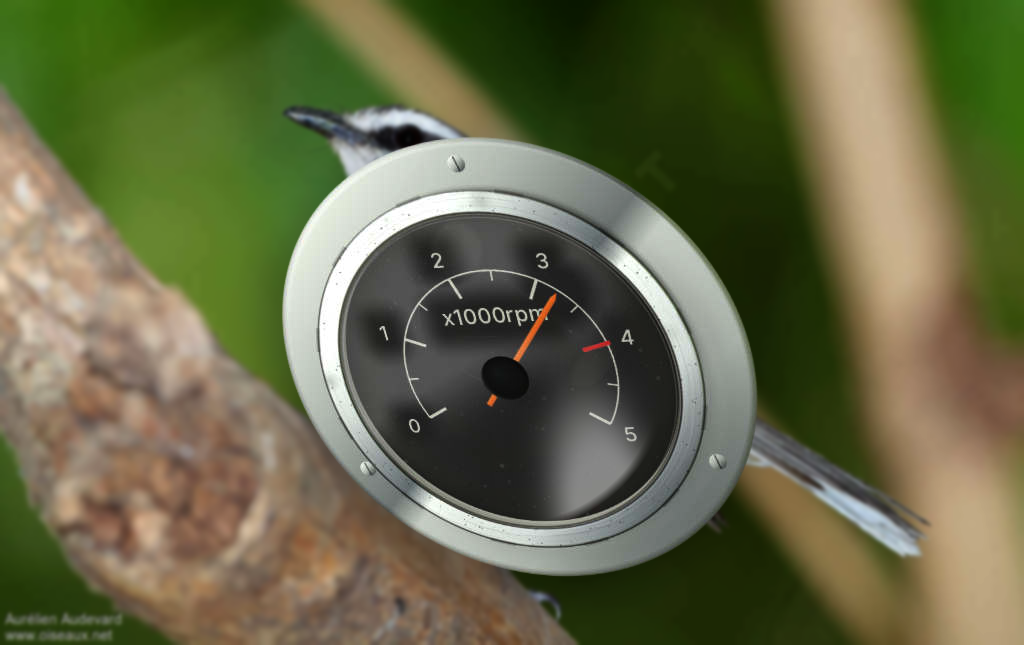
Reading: 3250; rpm
